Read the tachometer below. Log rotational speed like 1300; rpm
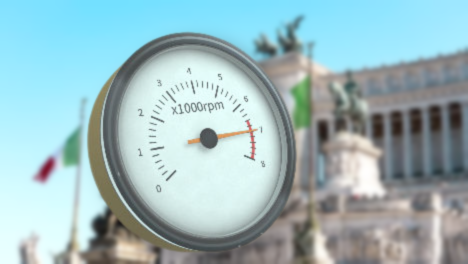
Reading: 7000; rpm
